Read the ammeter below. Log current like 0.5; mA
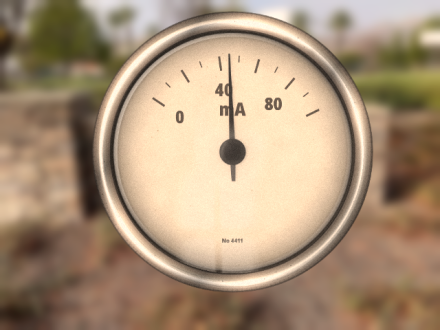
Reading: 45; mA
